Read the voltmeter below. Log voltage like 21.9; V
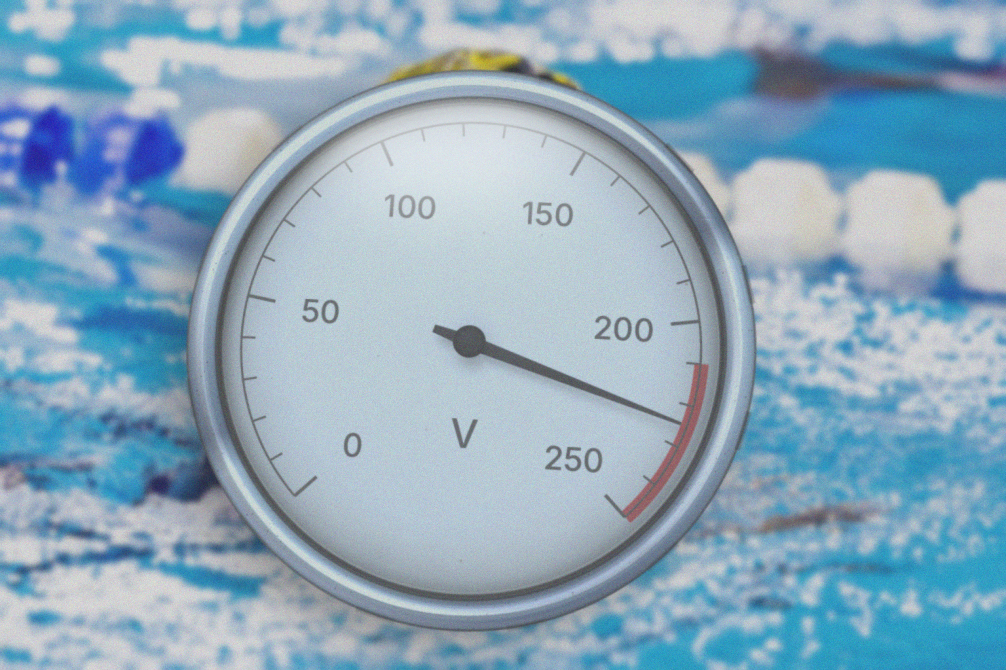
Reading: 225; V
